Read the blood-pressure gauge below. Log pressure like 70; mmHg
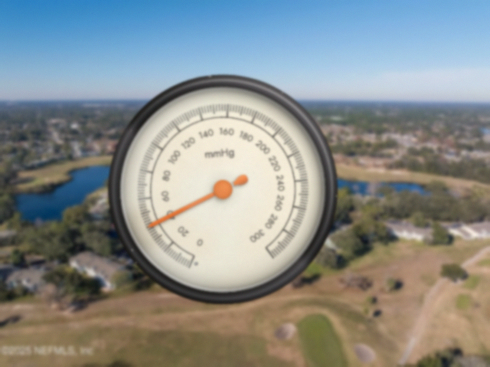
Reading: 40; mmHg
